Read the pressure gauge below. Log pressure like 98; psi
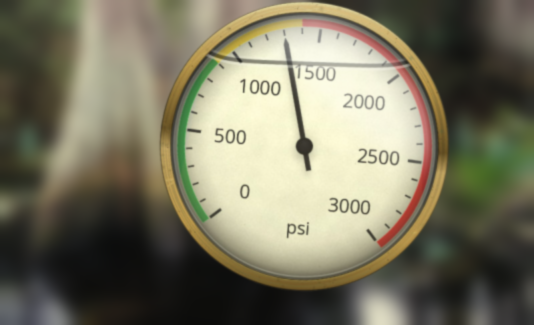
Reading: 1300; psi
